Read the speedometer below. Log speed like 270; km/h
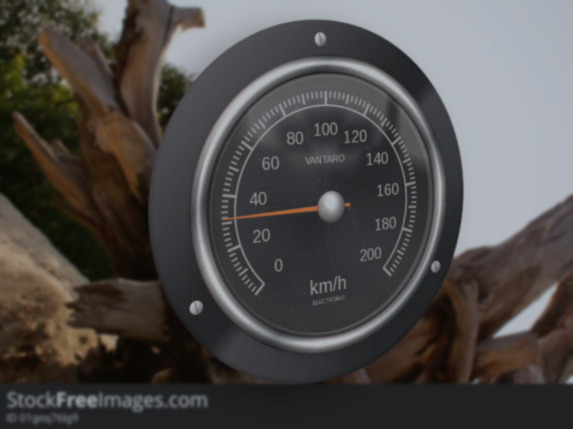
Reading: 32; km/h
